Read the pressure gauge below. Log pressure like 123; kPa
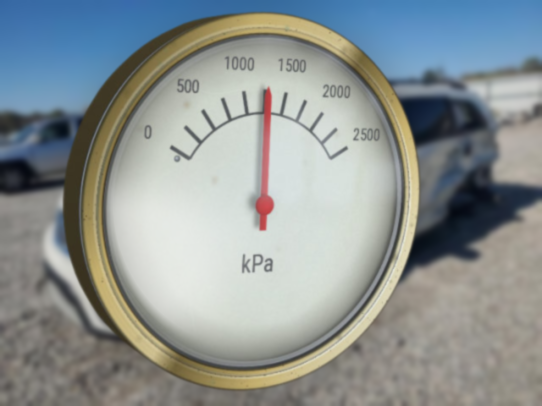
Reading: 1250; kPa
